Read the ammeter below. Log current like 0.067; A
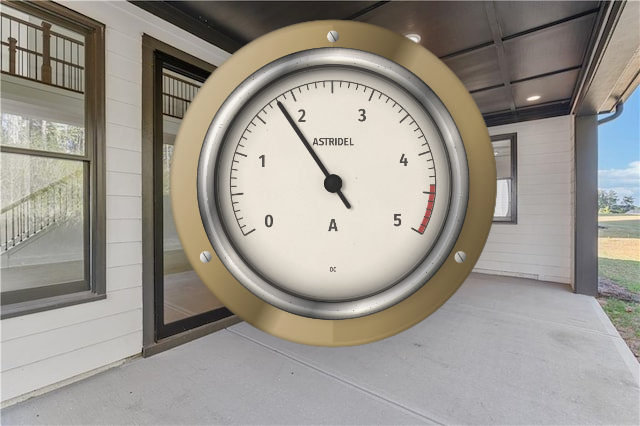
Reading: 1.8; A
